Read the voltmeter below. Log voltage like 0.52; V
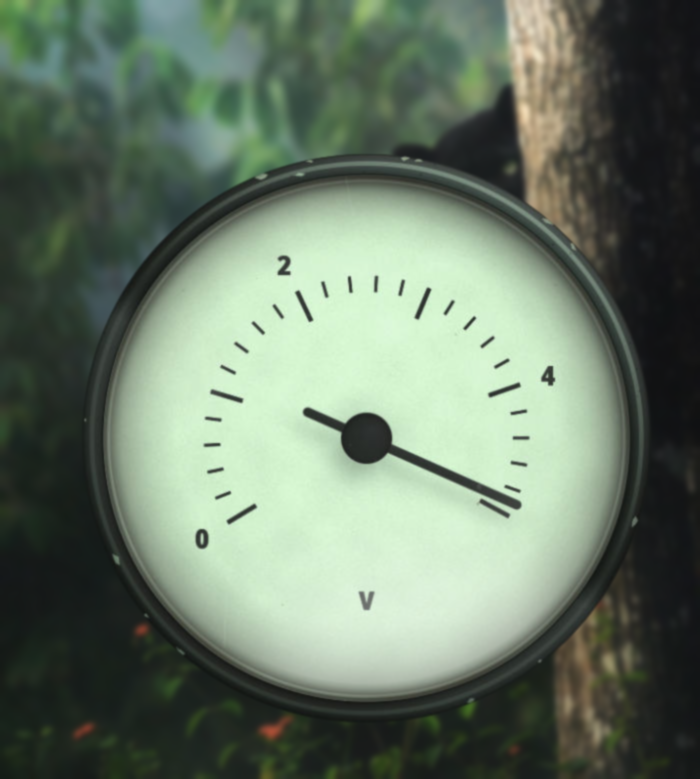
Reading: 4.9; V
